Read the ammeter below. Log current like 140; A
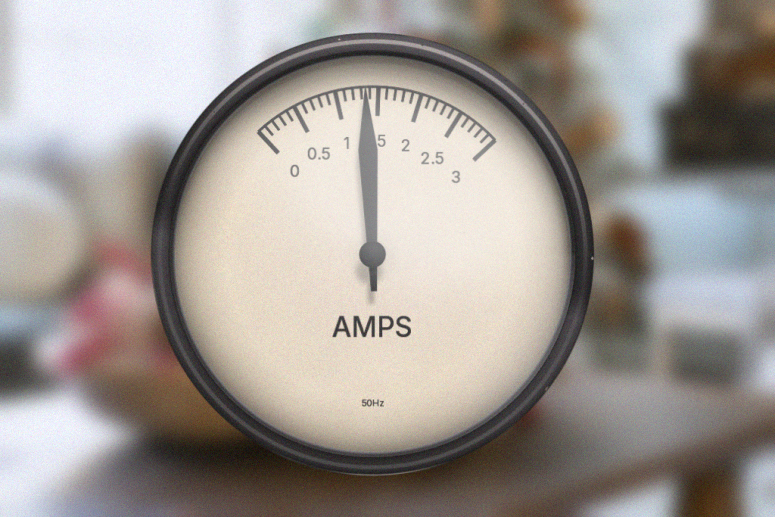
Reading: 1.35; A
